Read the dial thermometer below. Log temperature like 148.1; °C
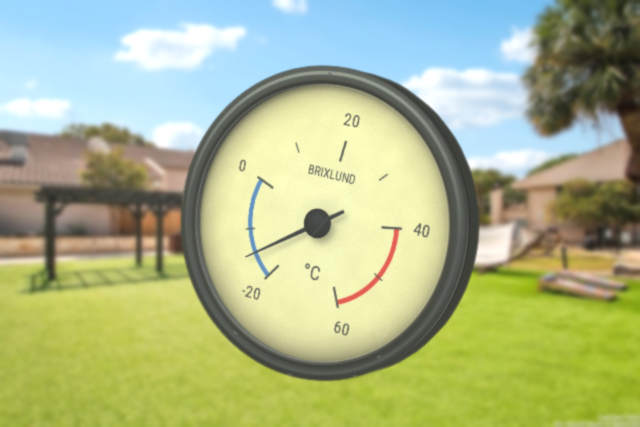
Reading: -15; °C
